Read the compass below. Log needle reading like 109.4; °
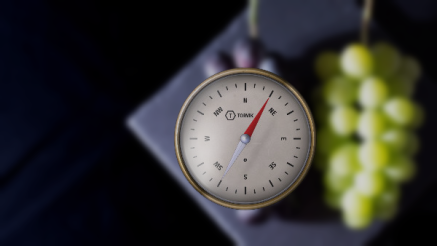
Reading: 30; °
